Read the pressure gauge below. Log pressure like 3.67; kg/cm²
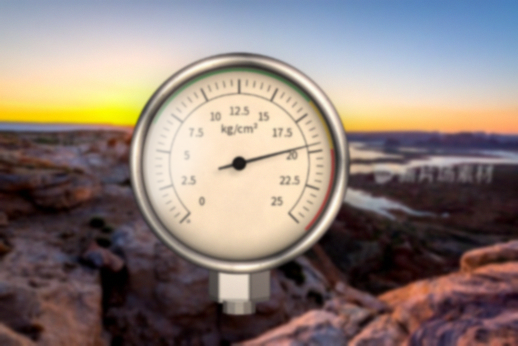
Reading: 19.5; kg/cm²
